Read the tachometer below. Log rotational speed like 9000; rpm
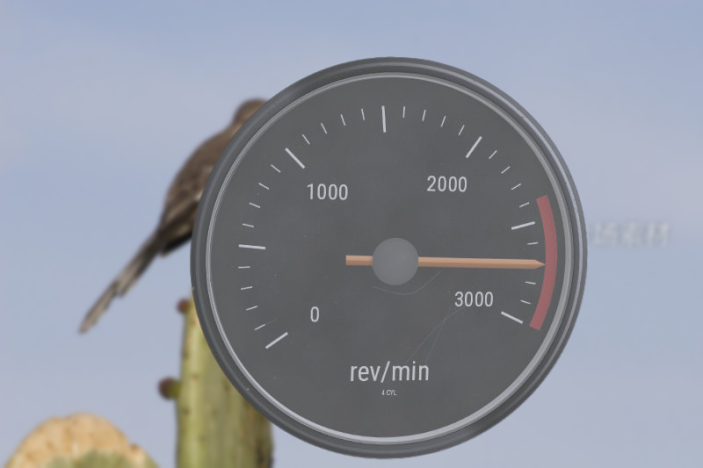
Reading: 2700; rpm
